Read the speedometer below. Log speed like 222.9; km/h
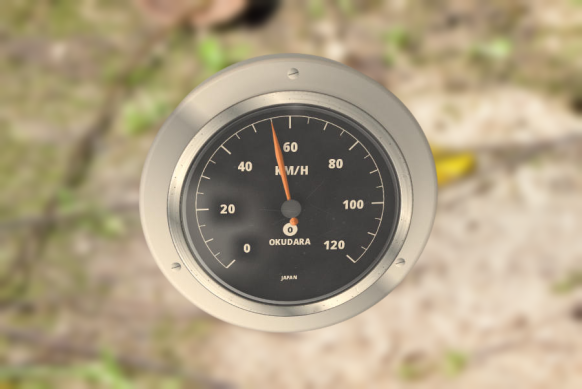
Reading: 55; km/h
